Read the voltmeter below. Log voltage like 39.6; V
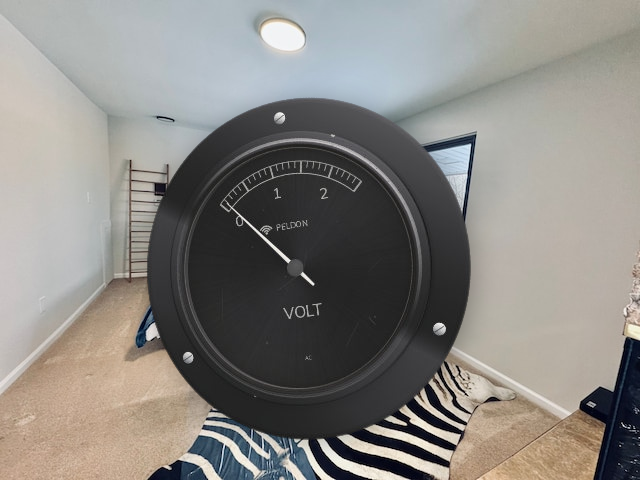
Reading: 0.1; V
